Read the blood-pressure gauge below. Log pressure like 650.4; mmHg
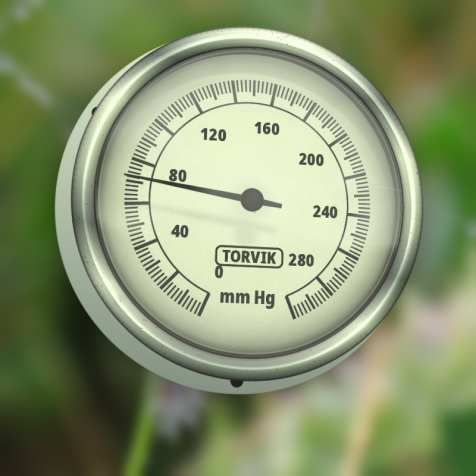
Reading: 72; mmHg
